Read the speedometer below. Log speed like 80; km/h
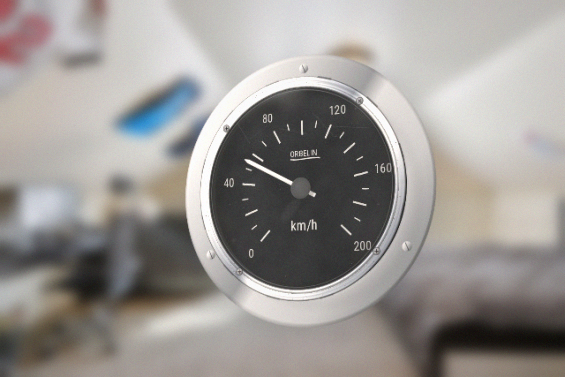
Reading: 55; km/h
